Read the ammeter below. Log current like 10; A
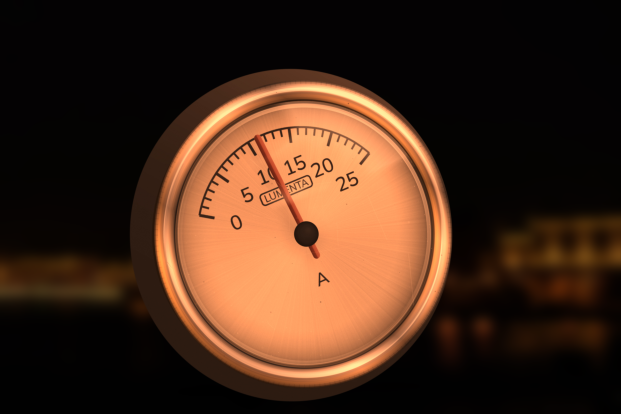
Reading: 11; A
